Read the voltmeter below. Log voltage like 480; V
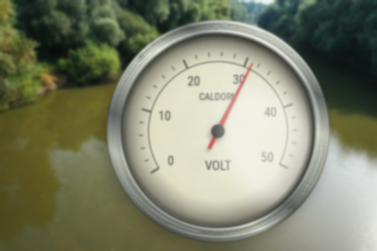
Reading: 31; V
